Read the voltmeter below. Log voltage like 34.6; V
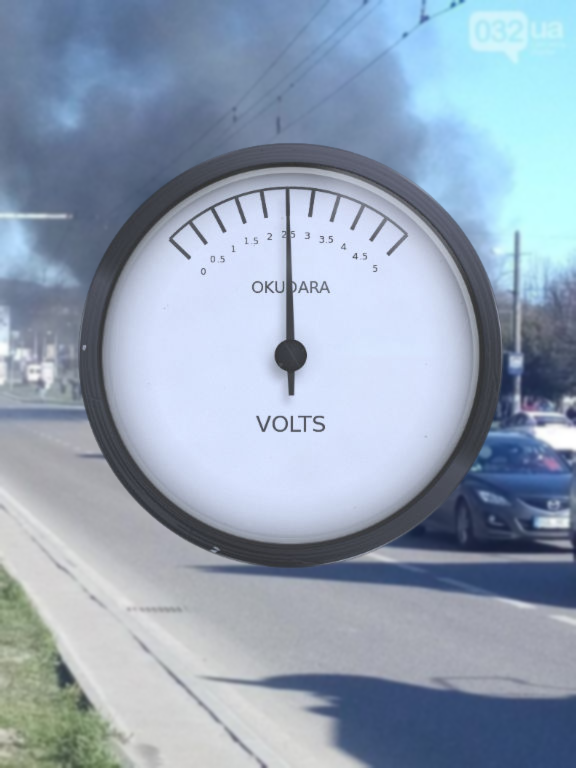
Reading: 2.5; V
